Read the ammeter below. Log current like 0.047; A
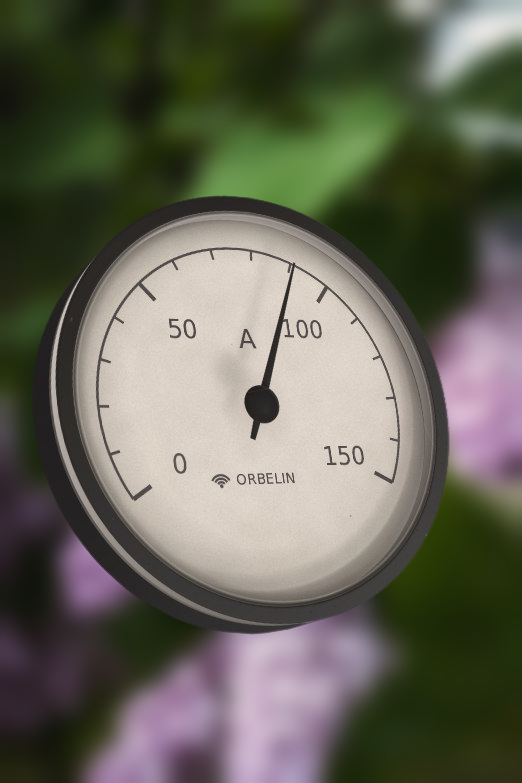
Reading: 90; A
